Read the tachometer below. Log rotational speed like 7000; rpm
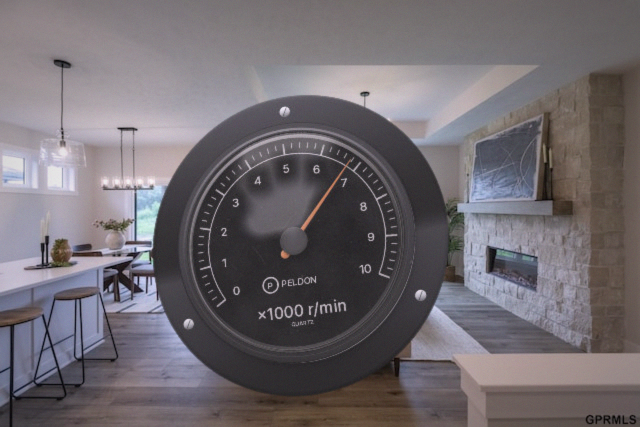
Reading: 6800; rpm
